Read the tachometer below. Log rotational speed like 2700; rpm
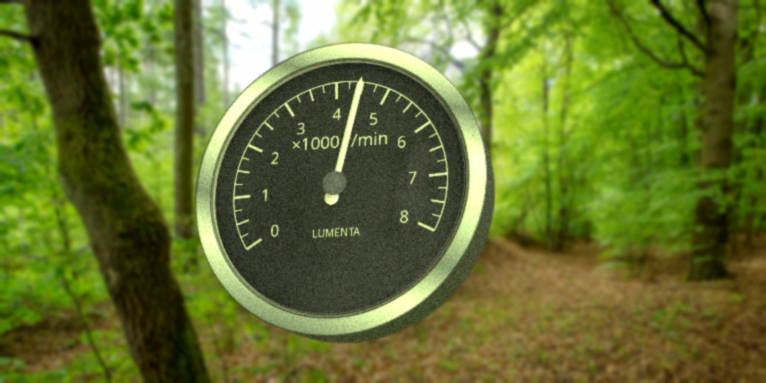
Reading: 4500; rpm
